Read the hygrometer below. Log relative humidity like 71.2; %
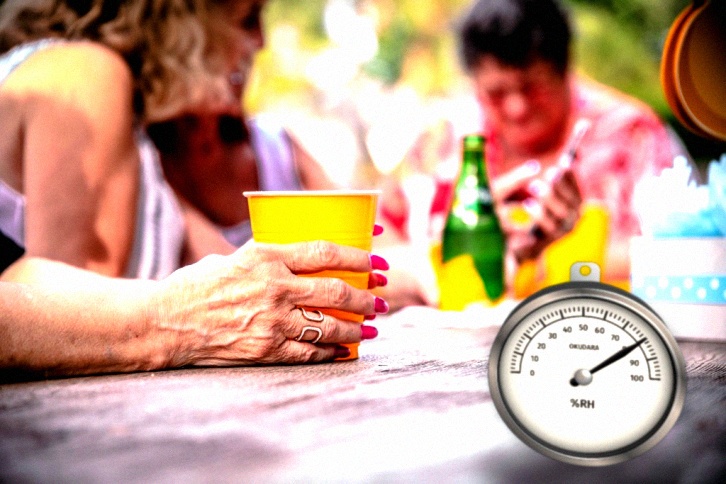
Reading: 80; %
